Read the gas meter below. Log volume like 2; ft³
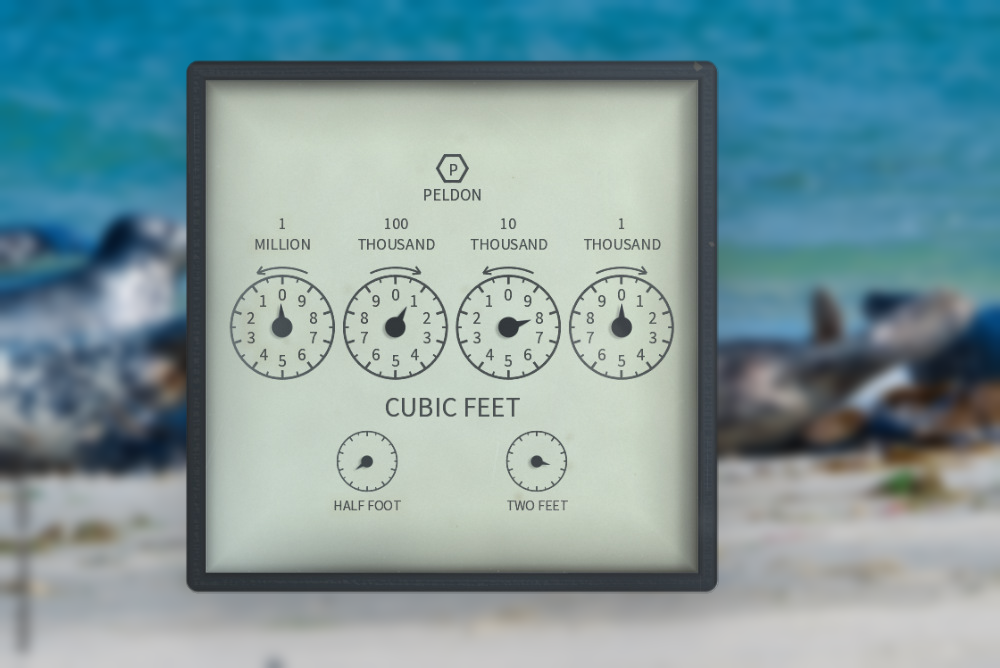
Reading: 8000; ft³
